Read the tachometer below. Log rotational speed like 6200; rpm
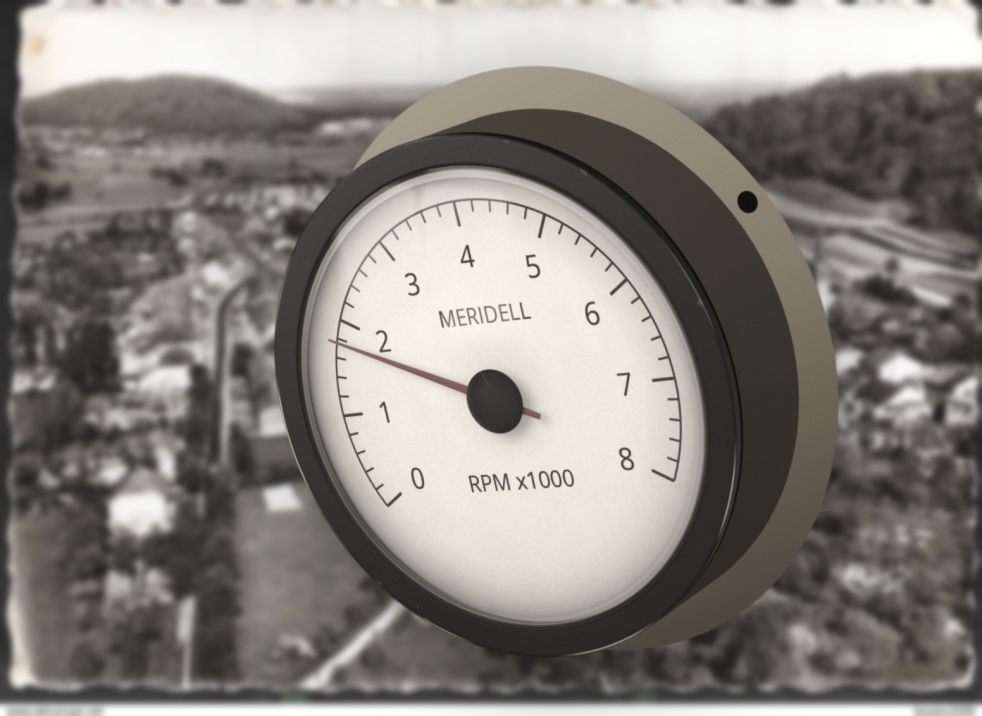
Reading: 1800; rpm
